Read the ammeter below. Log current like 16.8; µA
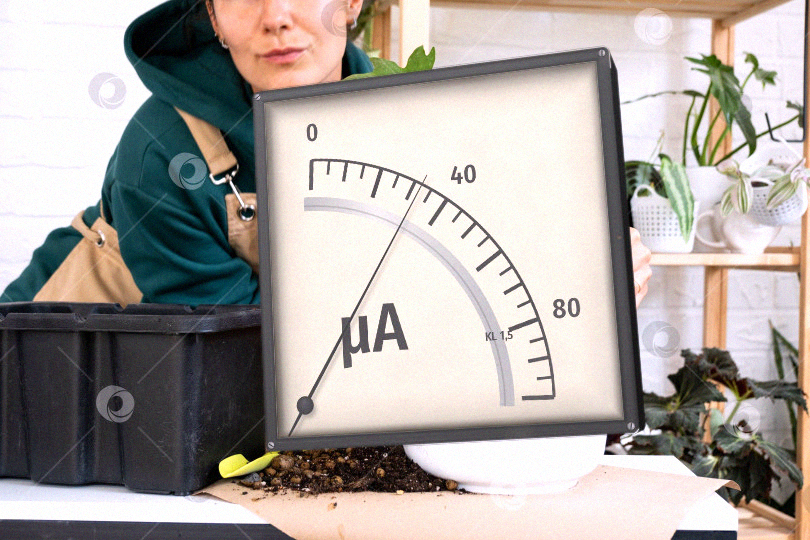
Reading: 32.5; µA
